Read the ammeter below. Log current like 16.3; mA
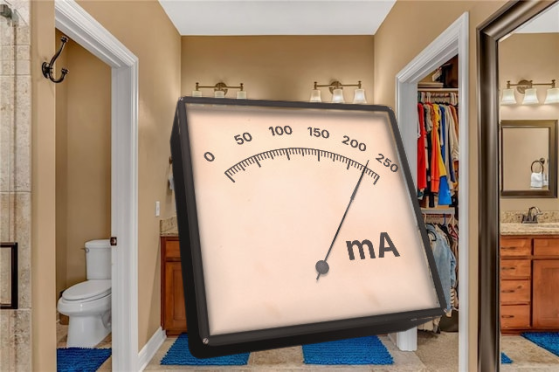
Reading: 225; mA
